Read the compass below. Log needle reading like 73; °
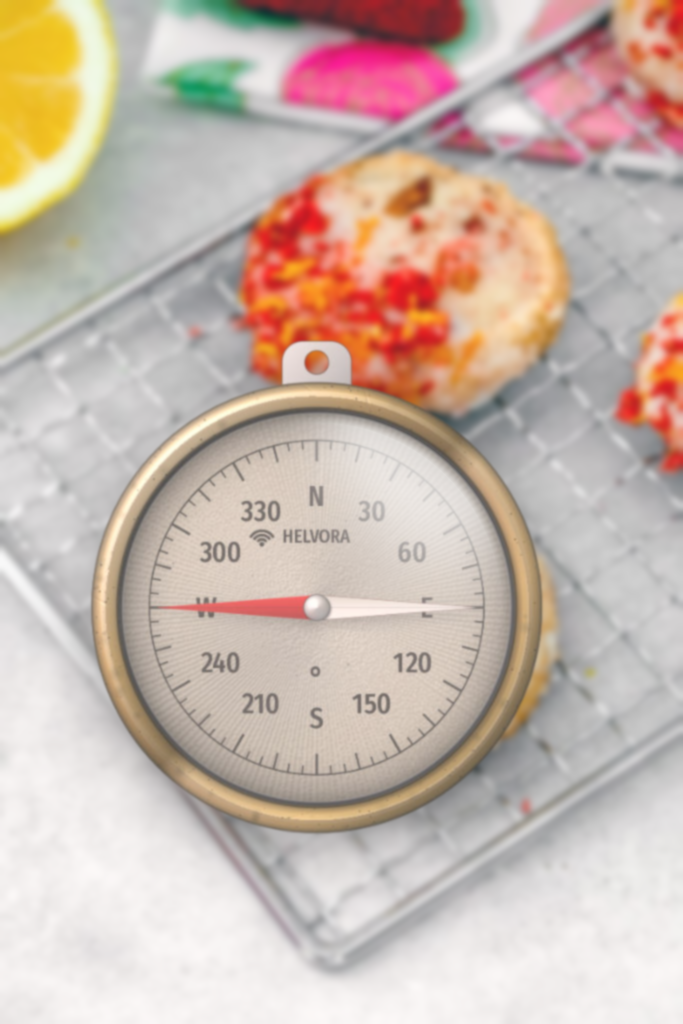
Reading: 270; °
